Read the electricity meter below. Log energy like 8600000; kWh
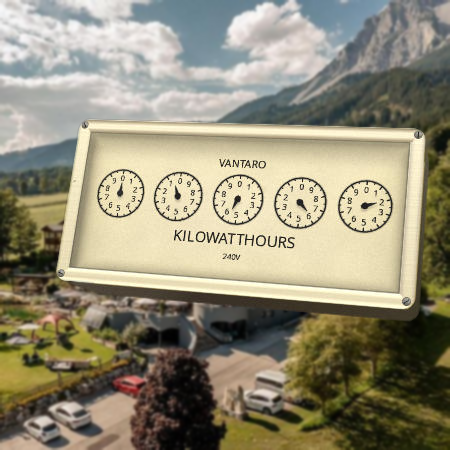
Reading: 562; kWh
